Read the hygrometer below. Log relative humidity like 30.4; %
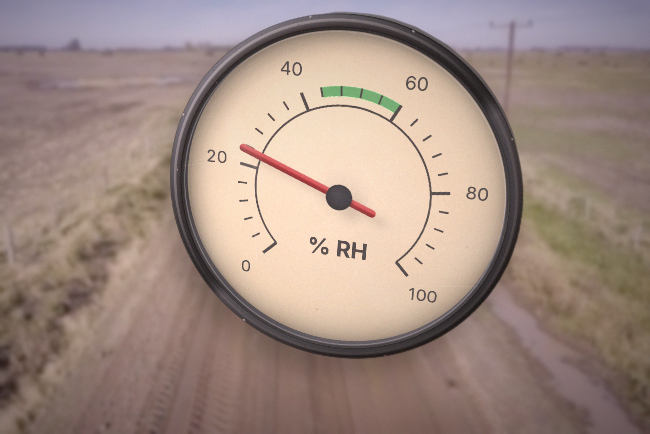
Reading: 24; %
